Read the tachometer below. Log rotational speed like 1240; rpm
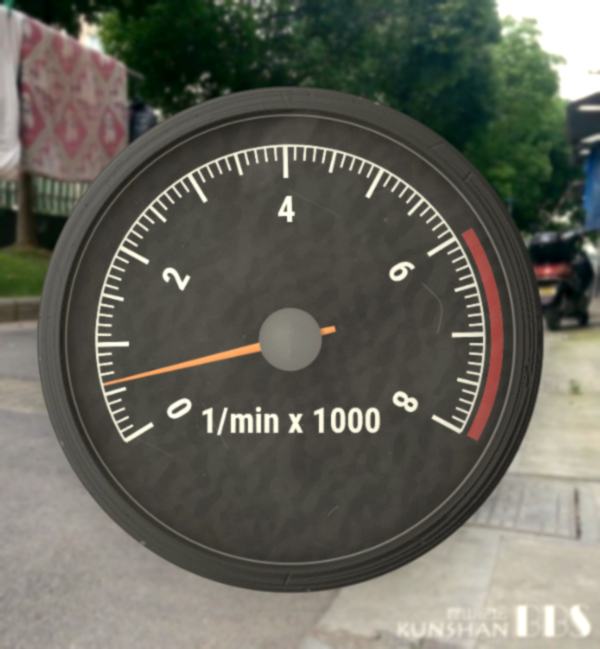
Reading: 600; rpm
